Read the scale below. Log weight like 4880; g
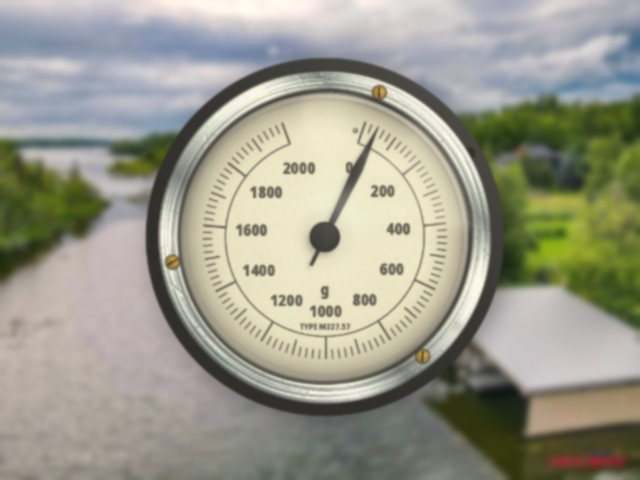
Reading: 40; g
